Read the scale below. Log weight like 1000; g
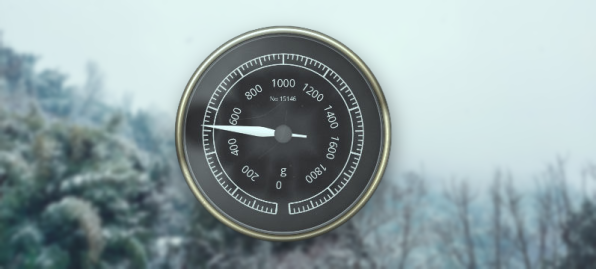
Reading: 520; g
